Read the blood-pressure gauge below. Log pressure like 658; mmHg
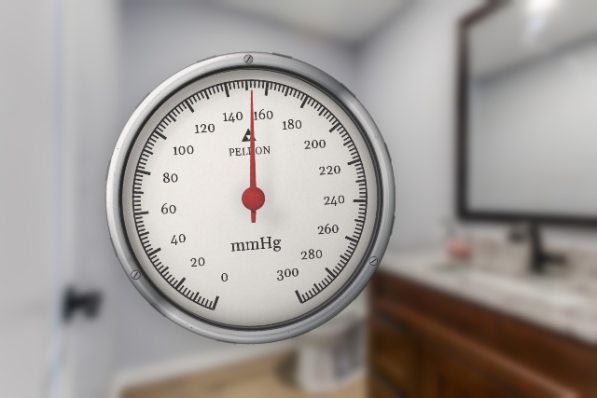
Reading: 152; mmHg
